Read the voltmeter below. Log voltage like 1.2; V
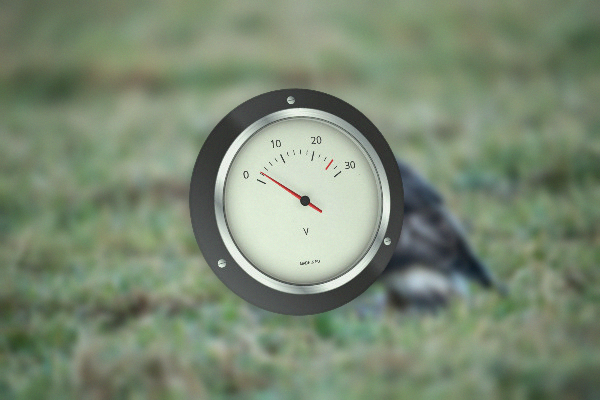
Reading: 2; V
